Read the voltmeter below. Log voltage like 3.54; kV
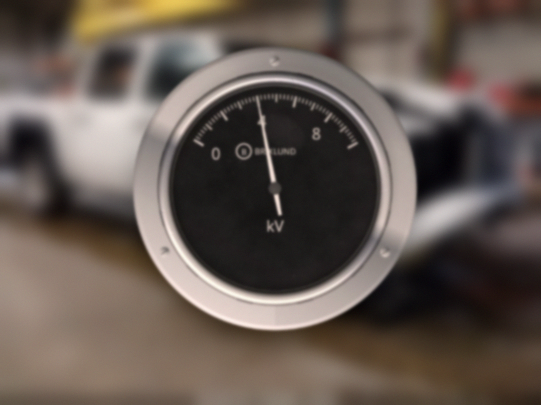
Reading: 4; kV
